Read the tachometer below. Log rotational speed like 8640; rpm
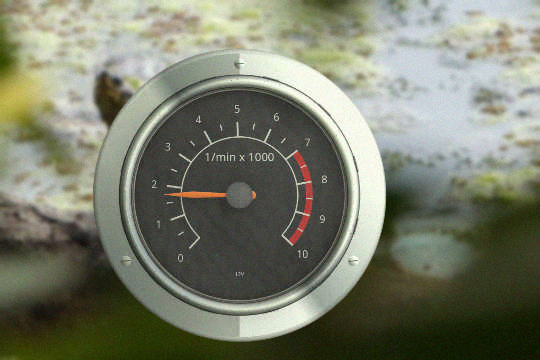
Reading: 1750; rpm
